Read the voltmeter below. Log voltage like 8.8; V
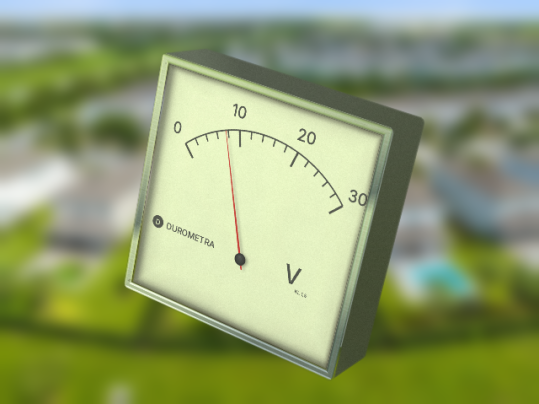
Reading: 8; V
